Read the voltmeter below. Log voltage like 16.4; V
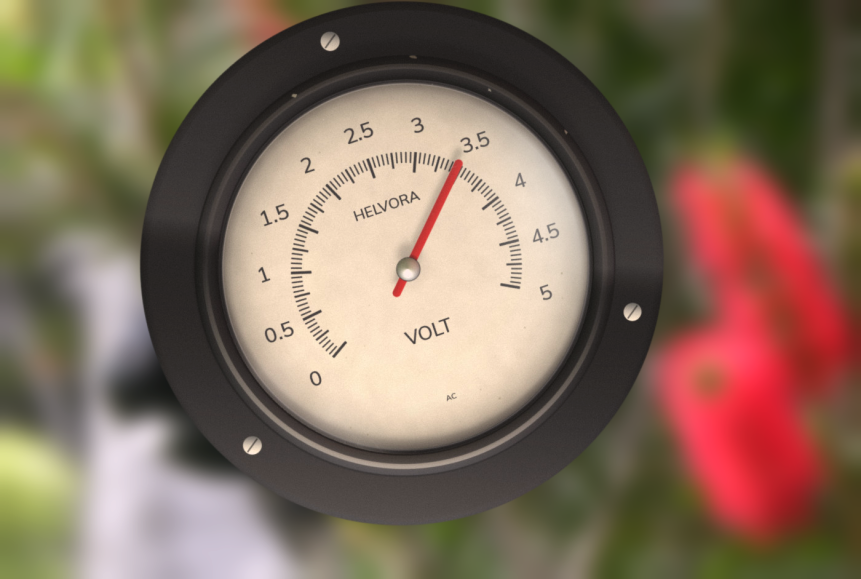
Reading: 3.45; V
